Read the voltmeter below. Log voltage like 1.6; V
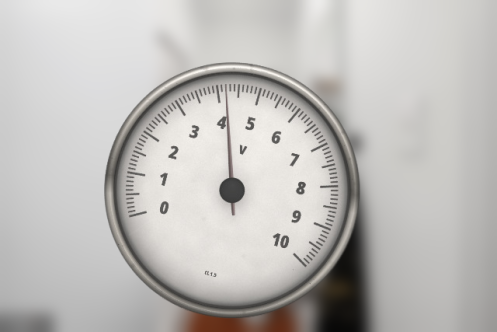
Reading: 4.2; V
